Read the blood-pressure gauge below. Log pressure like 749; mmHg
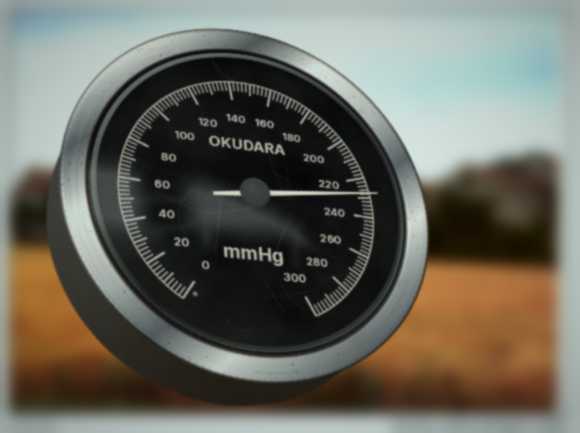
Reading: 230; mmHg
